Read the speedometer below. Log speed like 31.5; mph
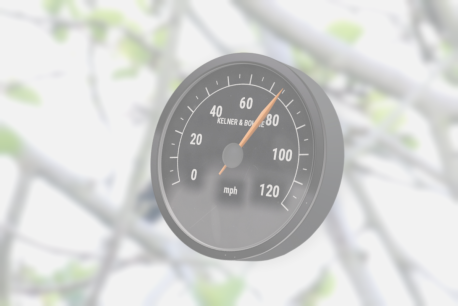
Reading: 75; mph
